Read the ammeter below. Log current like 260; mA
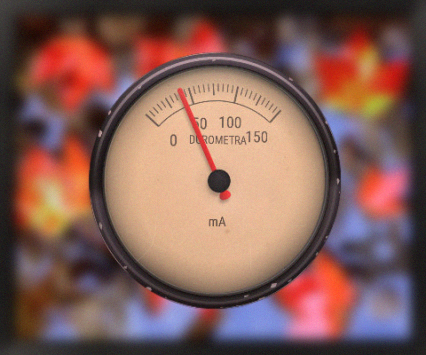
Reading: 40; mA
